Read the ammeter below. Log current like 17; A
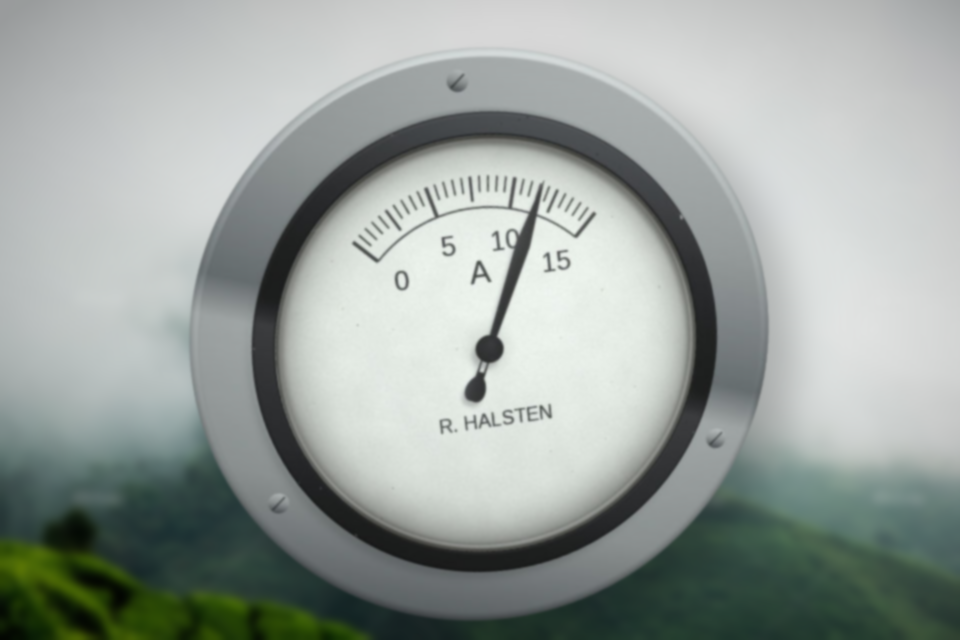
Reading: 11.5; A
